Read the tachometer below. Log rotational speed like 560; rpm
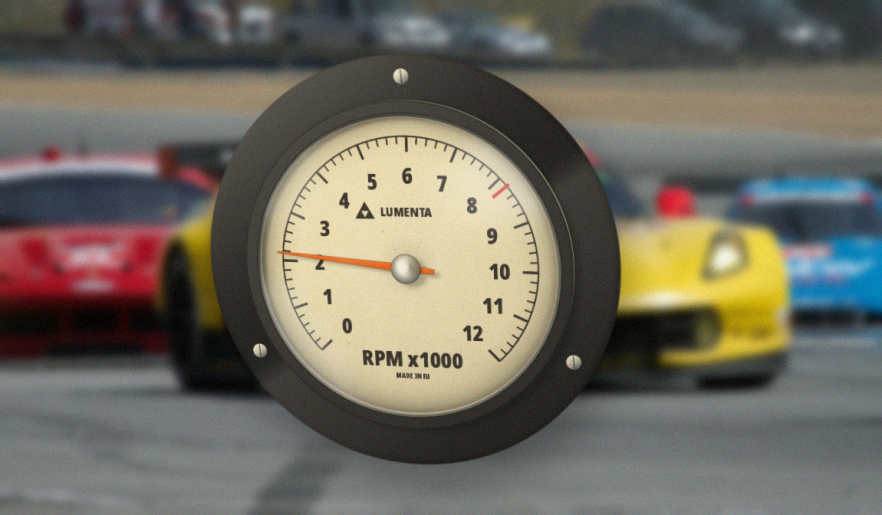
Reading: 2200; rpm
